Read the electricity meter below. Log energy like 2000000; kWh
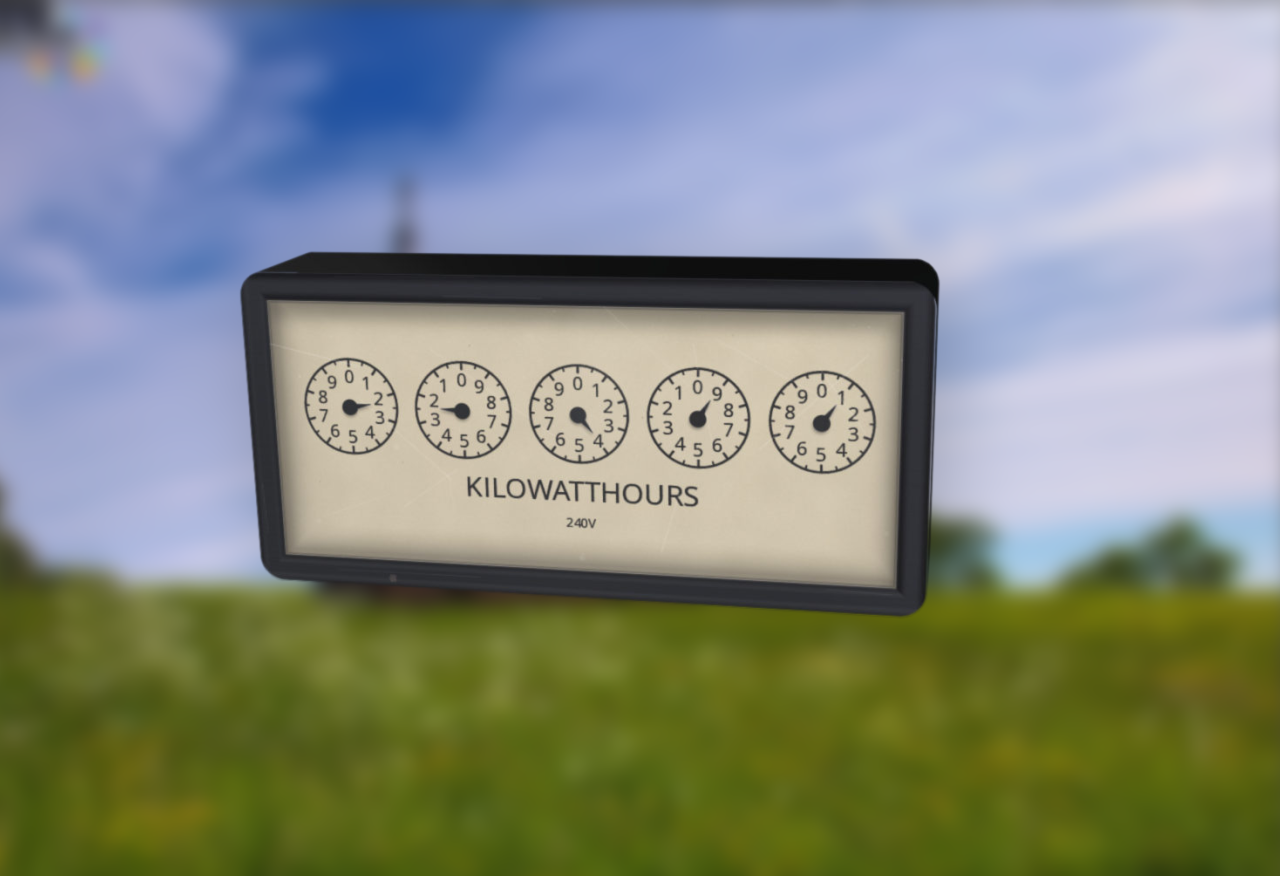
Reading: 22391; kWh
